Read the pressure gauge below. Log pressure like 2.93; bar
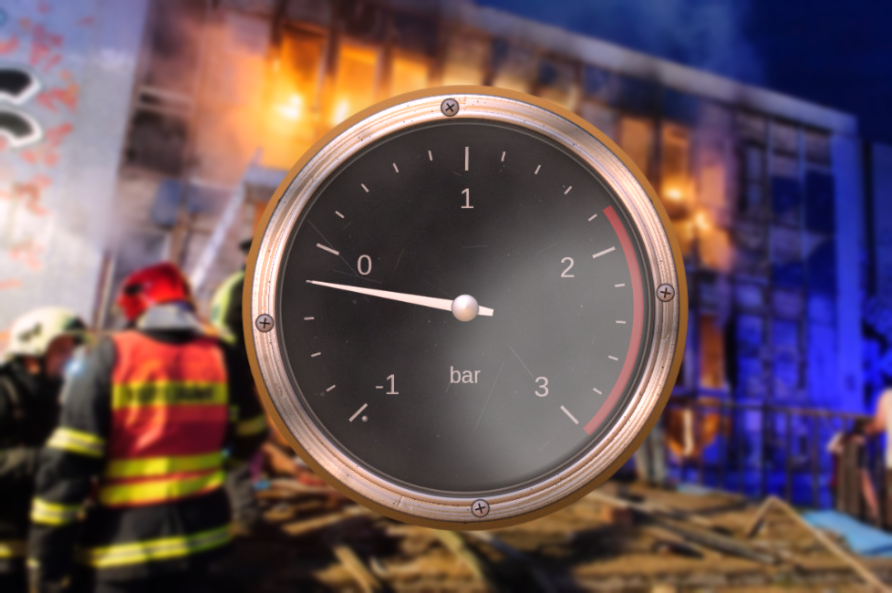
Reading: -0.2; bar
